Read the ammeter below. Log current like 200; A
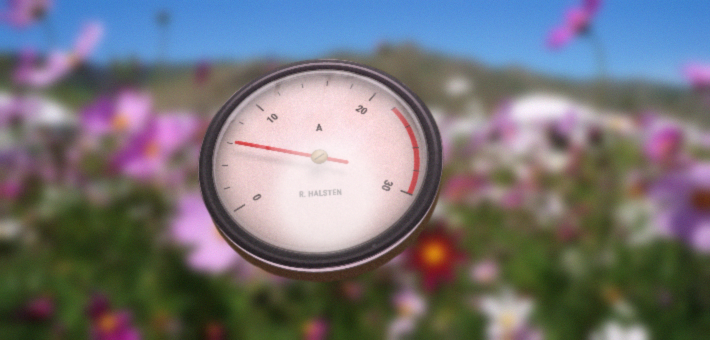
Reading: 6; A
